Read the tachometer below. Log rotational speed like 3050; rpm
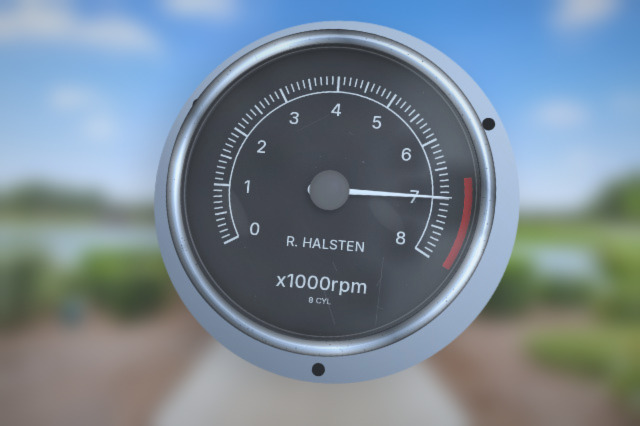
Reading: 7000; rpm
